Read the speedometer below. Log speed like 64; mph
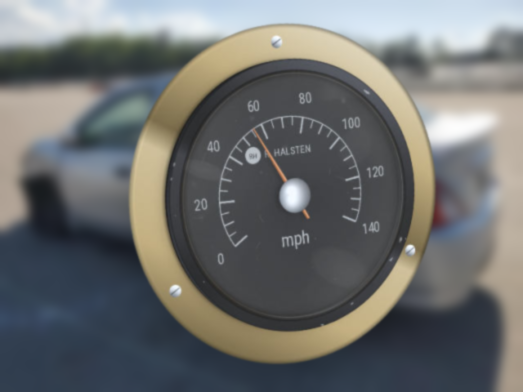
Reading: 55; mph
